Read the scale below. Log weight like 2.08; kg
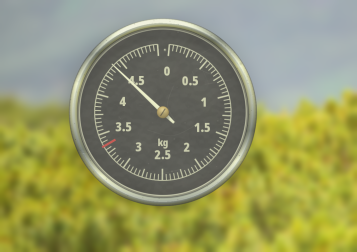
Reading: 4.4; kg
